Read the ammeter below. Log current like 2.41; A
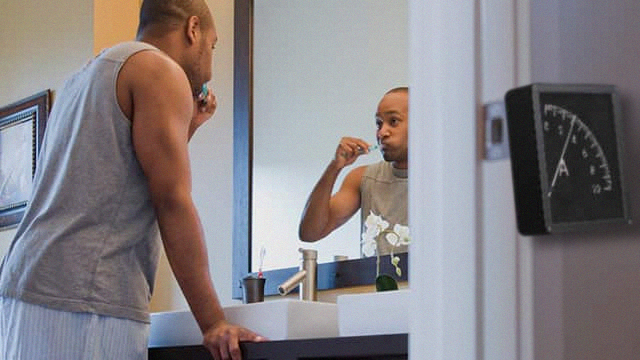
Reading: 3; A
